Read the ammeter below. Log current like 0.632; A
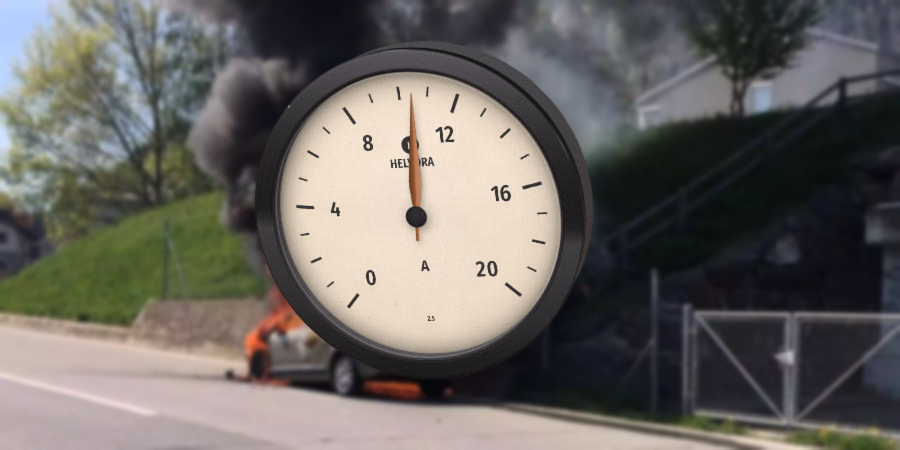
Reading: 10.5; A
